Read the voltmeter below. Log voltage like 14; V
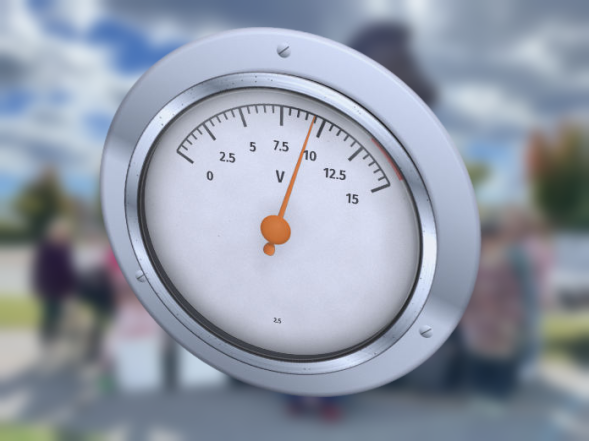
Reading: 9.5; V
